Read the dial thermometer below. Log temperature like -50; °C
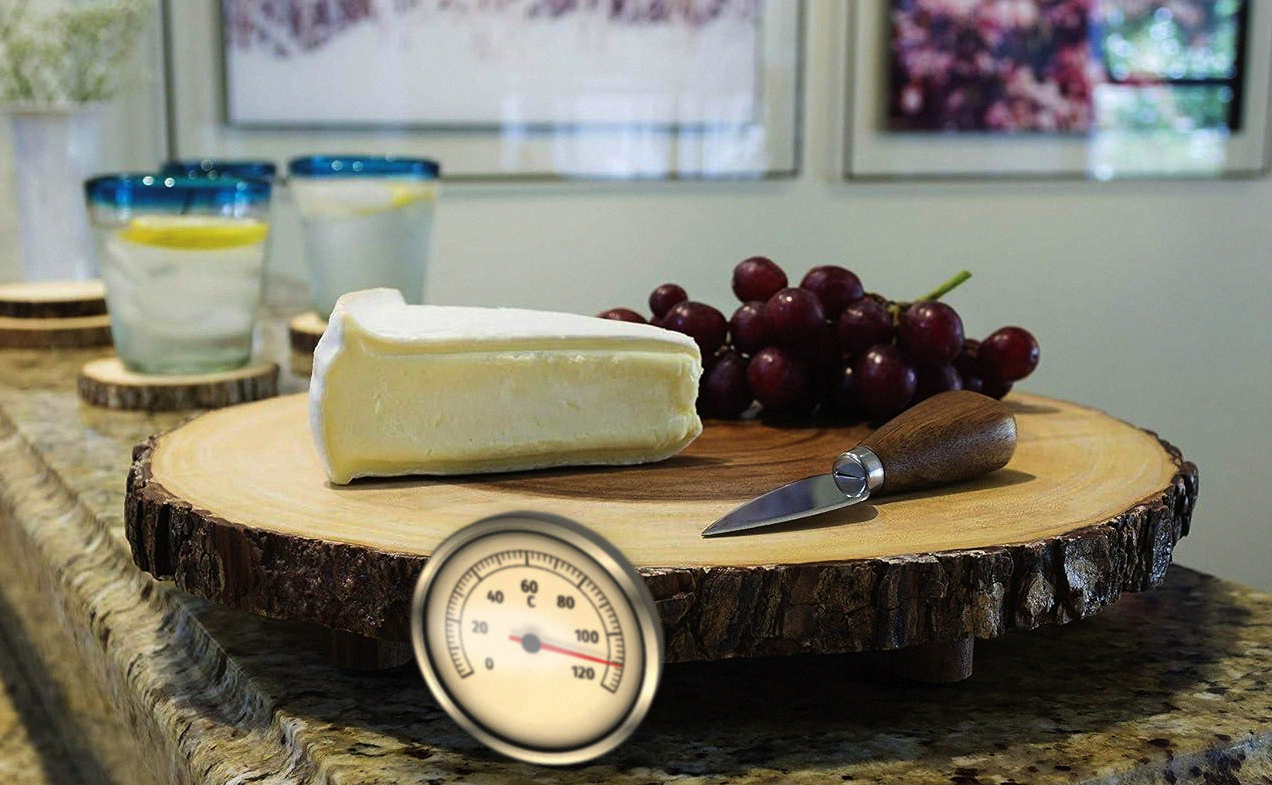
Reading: 110; °C
